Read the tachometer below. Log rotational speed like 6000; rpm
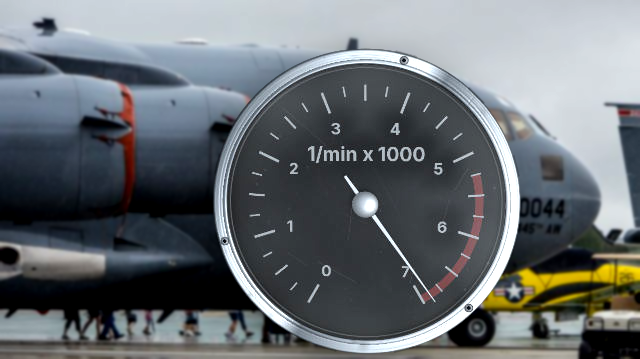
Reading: 6875; rpm
